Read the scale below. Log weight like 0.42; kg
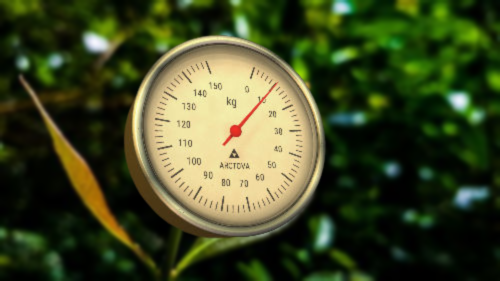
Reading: 10; kg
